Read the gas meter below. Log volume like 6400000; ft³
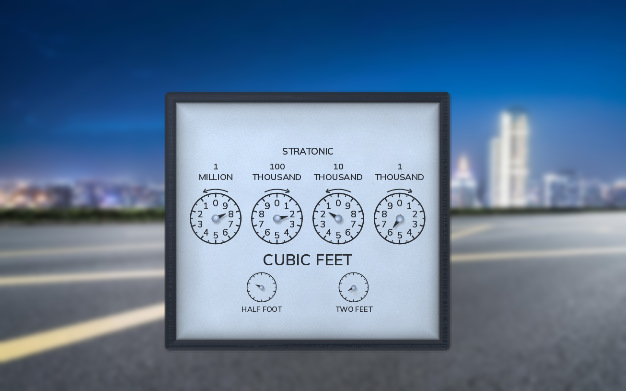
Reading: 821600; ft³
